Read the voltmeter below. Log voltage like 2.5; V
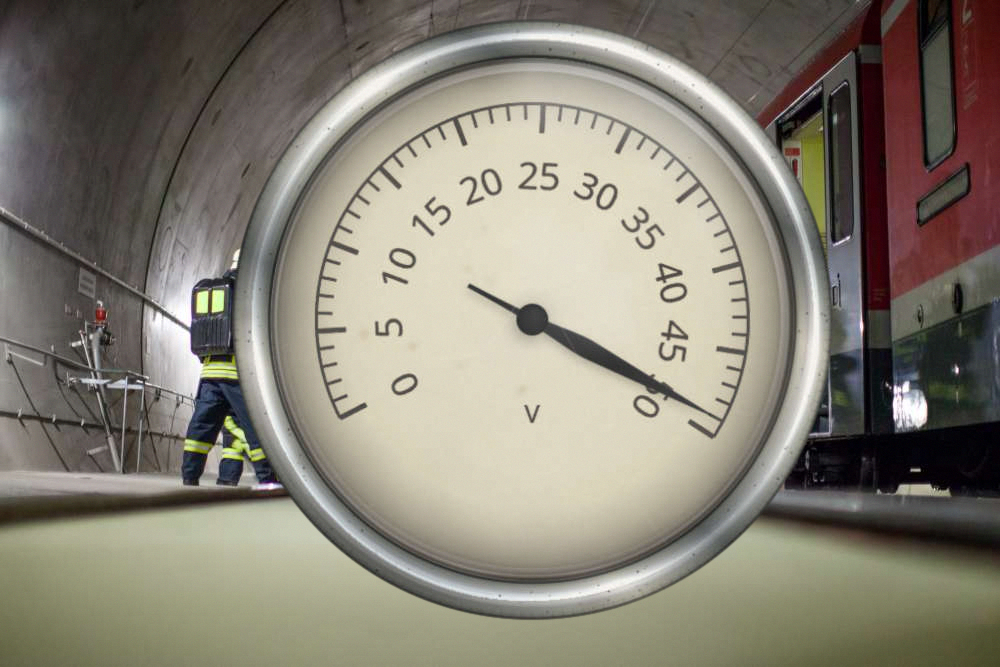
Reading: 49; V
